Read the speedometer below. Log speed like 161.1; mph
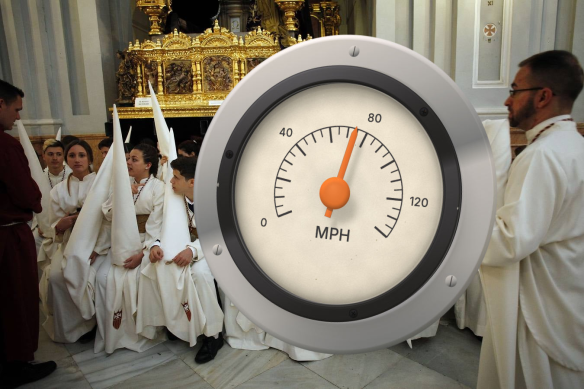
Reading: 75; mph
